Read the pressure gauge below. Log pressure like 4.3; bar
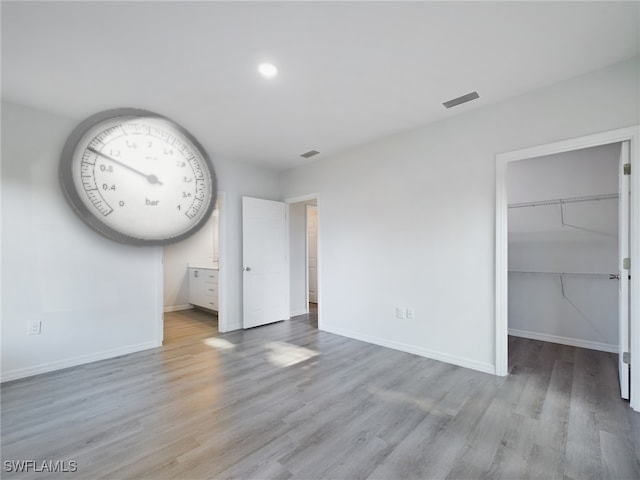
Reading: 1; bar
